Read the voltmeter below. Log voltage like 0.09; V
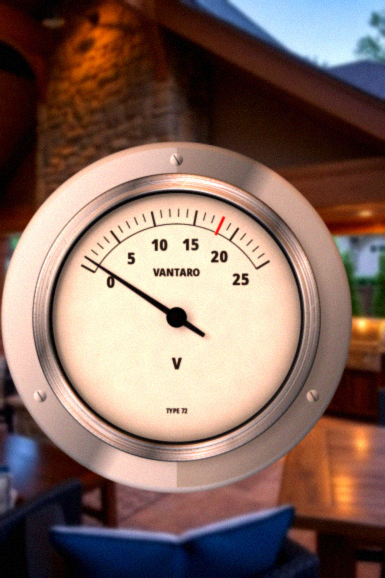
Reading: 1; V
